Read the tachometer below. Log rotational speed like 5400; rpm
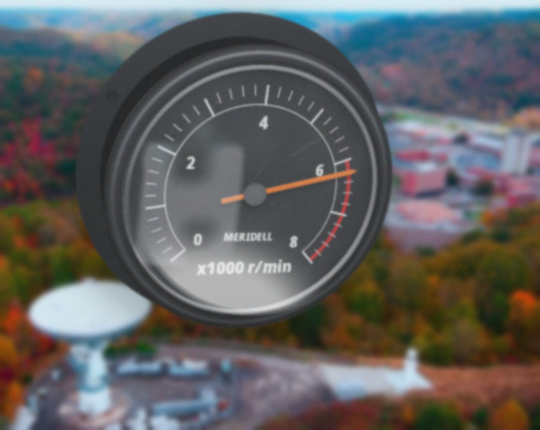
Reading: 6200; rpm
